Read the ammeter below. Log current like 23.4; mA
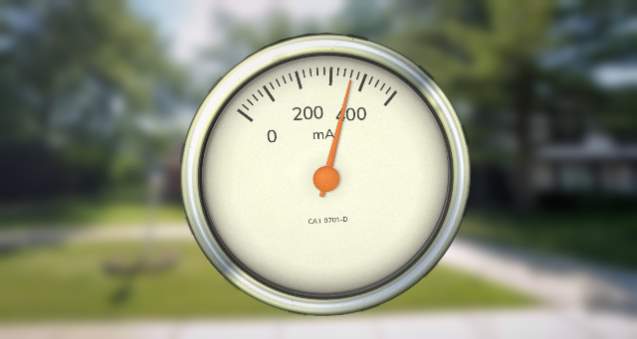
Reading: 360; mA
